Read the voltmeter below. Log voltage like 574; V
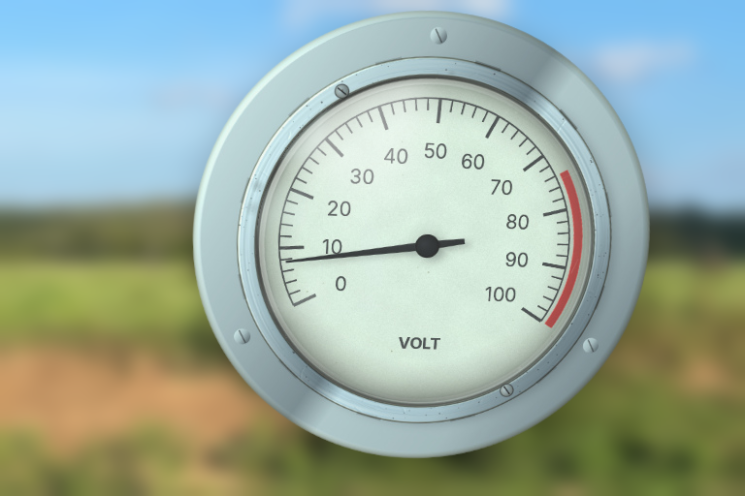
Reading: 8; V
